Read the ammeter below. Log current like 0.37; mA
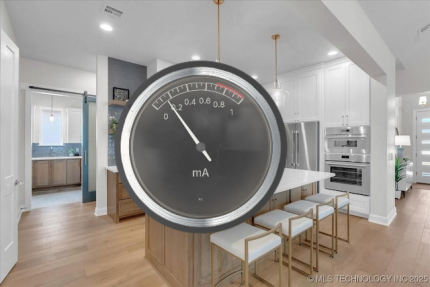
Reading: 0.15; mA
